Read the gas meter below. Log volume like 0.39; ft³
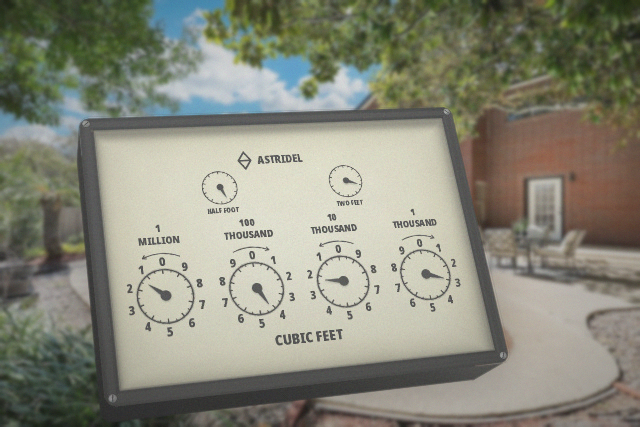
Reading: 142300; ft³
